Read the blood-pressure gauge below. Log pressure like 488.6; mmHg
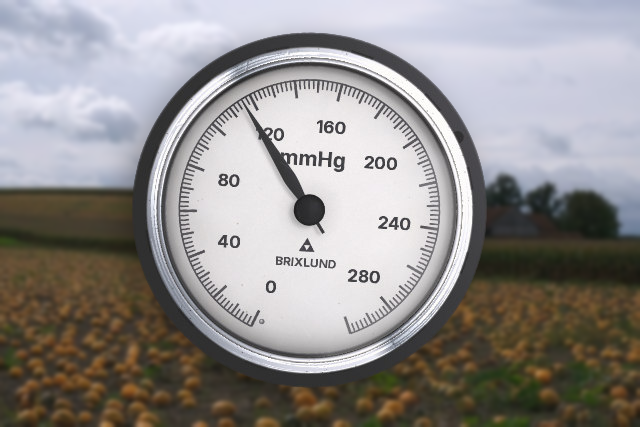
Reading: 116; mmHg
